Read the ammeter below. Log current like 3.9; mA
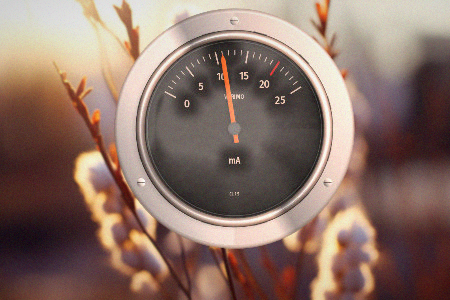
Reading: 11; mA
